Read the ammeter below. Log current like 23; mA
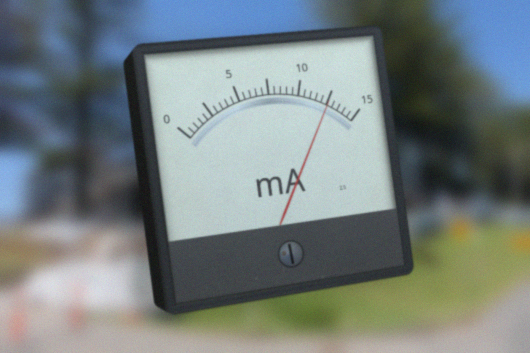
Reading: 12.5; mA
